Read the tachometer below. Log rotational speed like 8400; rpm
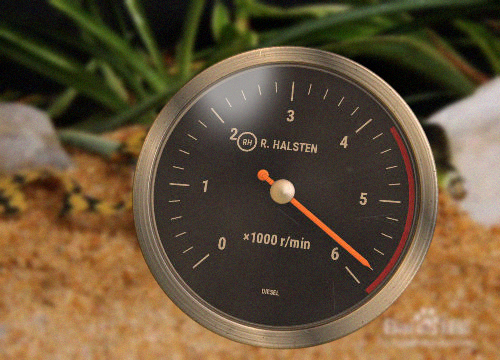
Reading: 5800; rpm
